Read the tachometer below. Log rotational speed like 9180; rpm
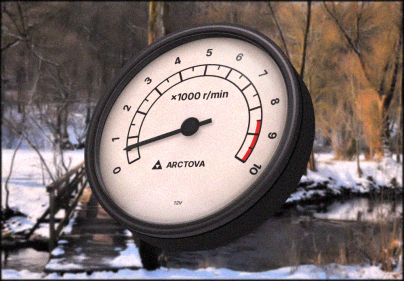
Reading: 500; rpm
